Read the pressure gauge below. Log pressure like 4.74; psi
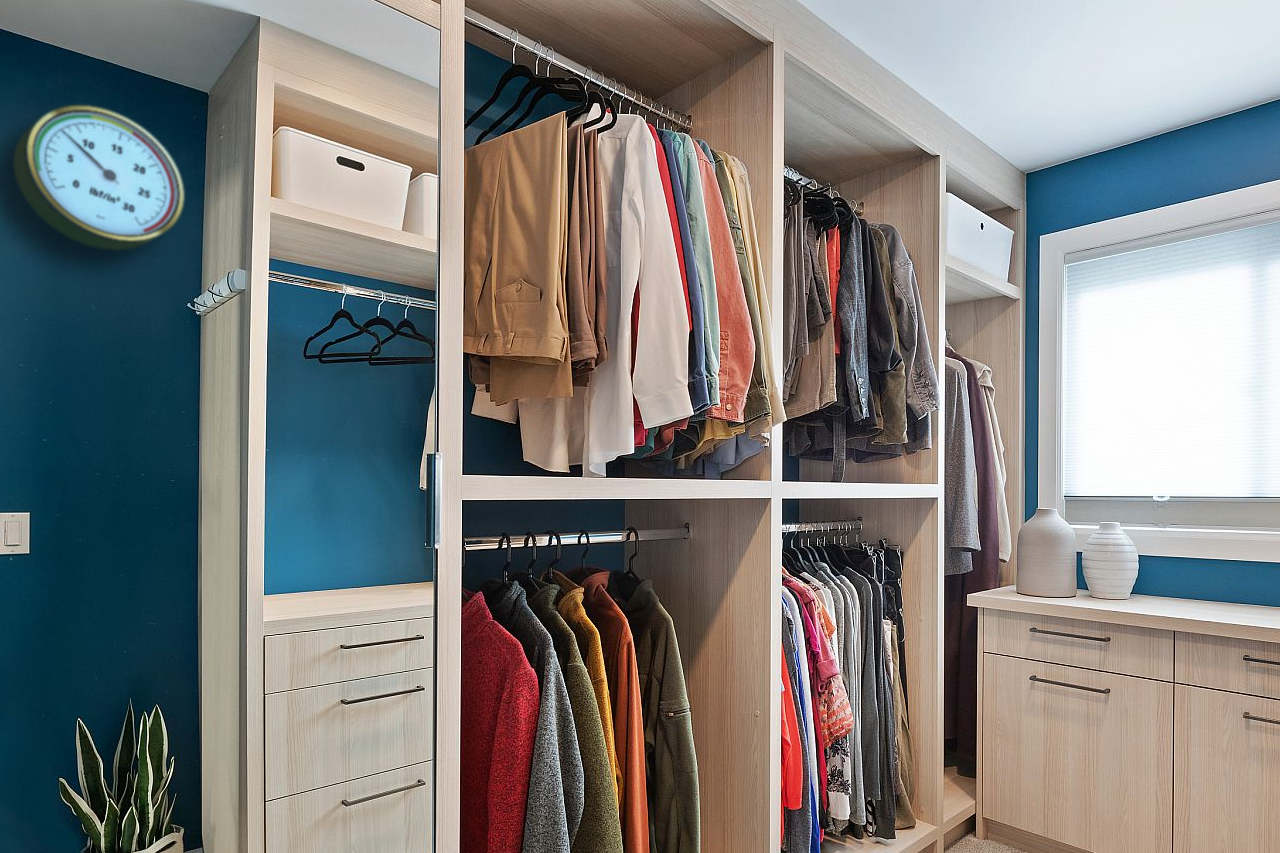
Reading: 8; psi
